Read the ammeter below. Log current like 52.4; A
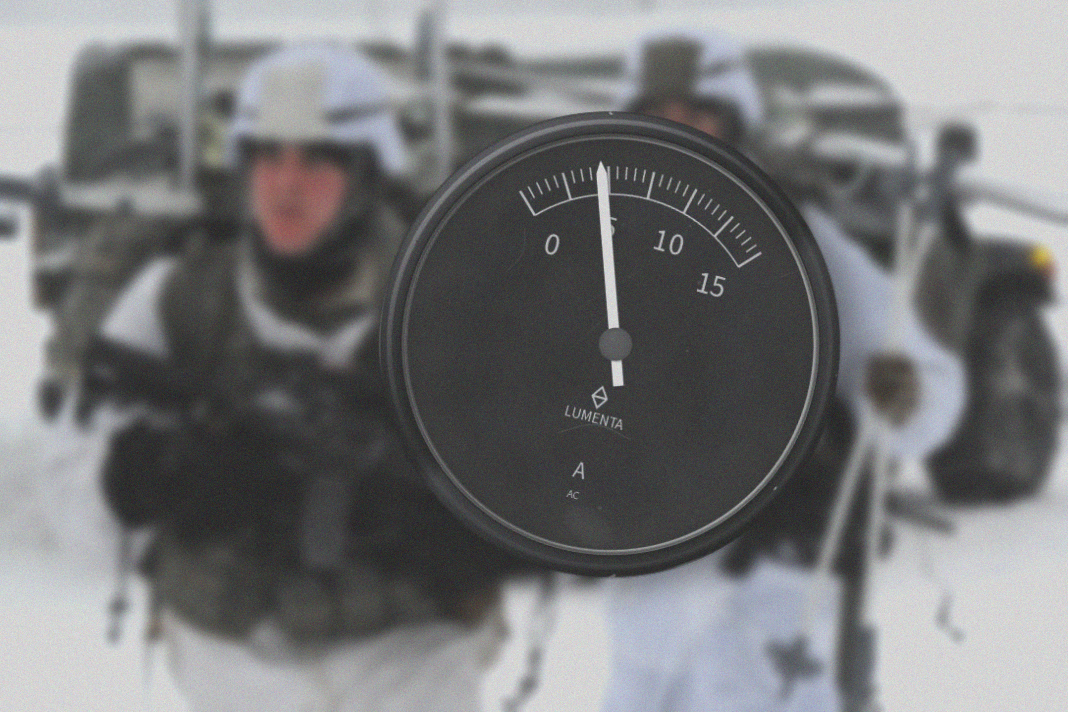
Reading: 4.5; A
